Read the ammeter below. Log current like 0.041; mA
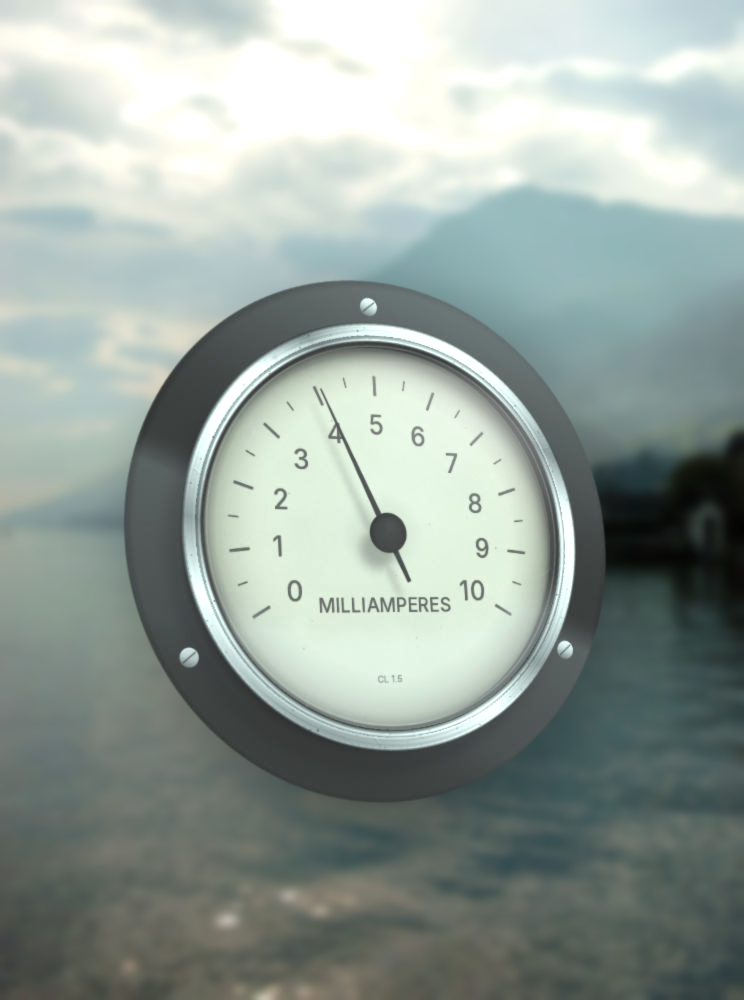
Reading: 4; mA
